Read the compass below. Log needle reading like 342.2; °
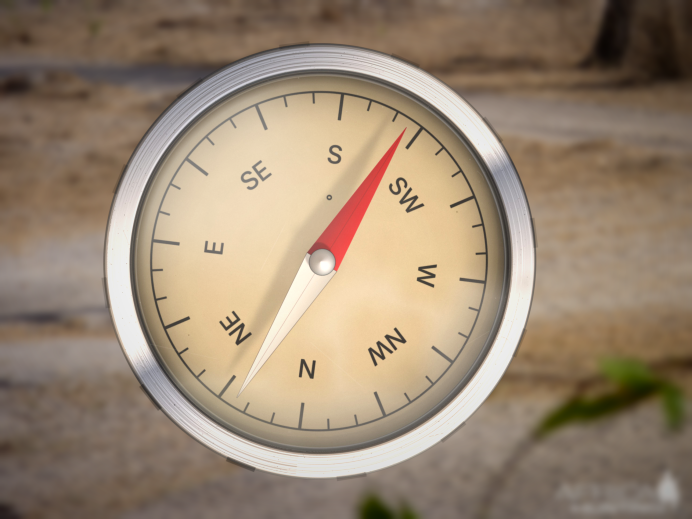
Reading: 205; °
